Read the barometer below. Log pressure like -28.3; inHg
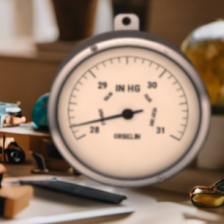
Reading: 28.2; inHg
